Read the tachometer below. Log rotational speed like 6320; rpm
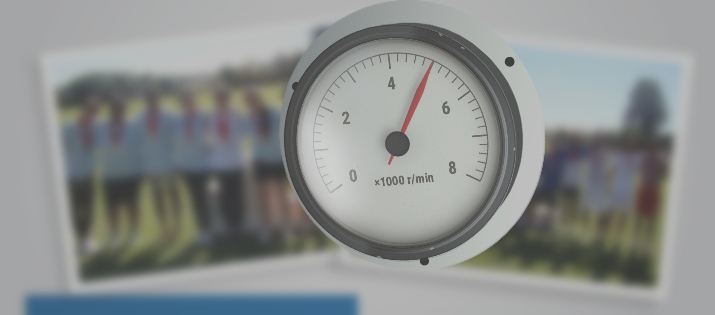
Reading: 5000; rpm
